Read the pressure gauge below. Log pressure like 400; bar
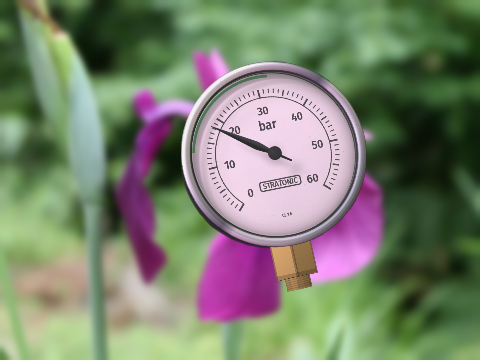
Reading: 18; bar
